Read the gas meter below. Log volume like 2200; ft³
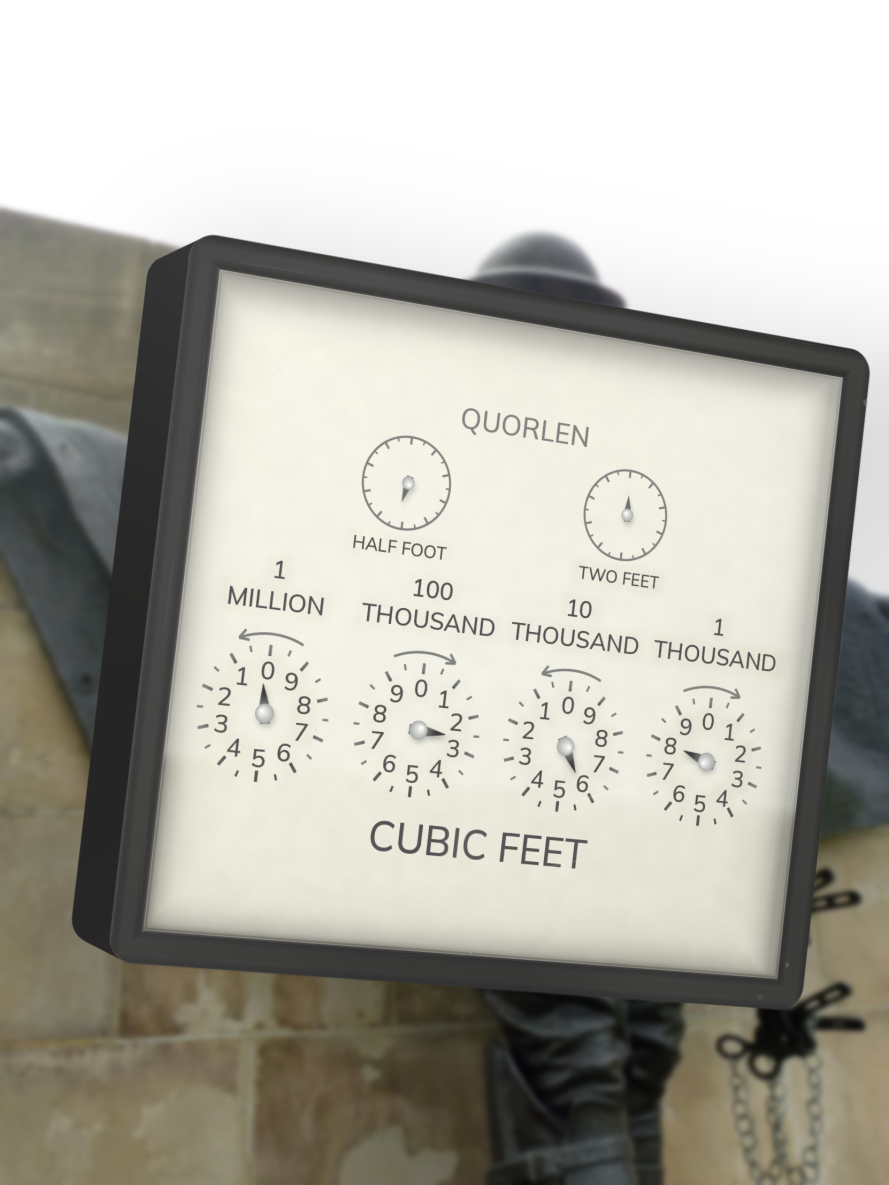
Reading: 25800; ft³
